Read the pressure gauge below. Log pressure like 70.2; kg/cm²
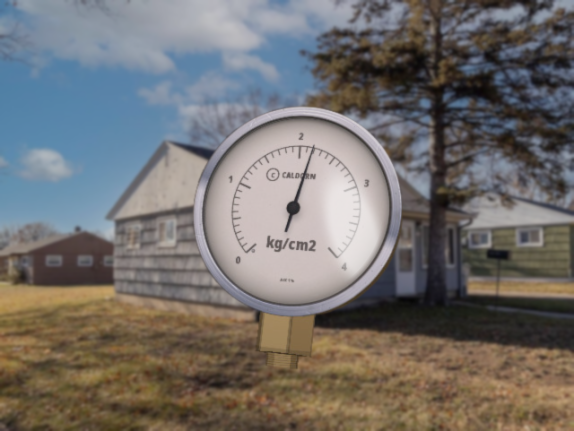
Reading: 2.2; kg/cm²
